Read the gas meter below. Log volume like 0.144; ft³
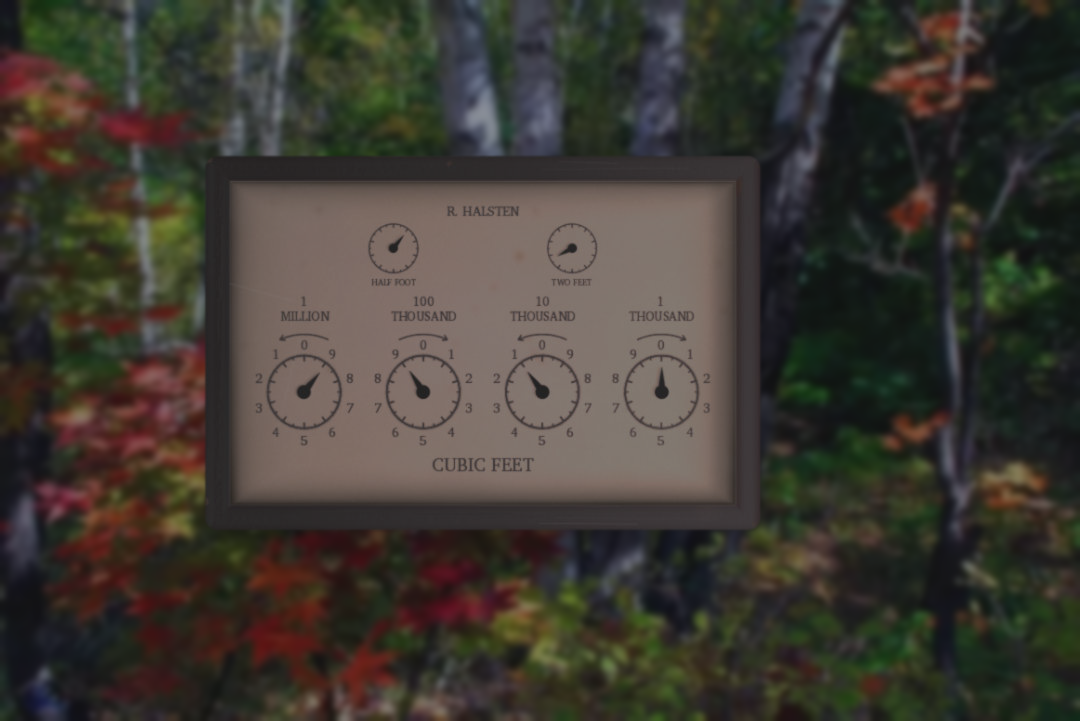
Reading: 891000; ft³
